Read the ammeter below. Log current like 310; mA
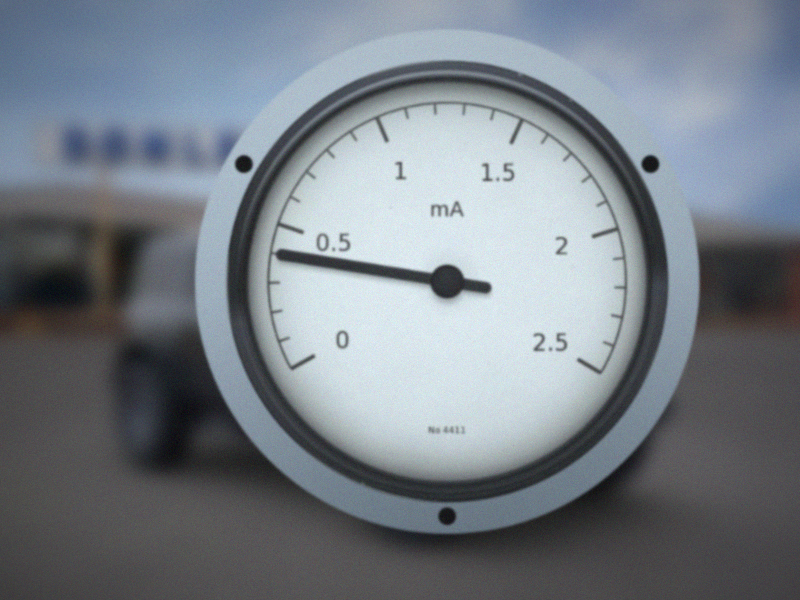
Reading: 0.4; mA
